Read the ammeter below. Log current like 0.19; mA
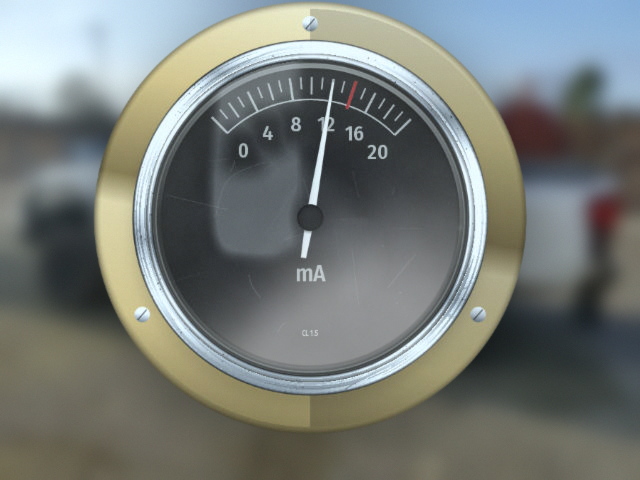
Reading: 12; mA
